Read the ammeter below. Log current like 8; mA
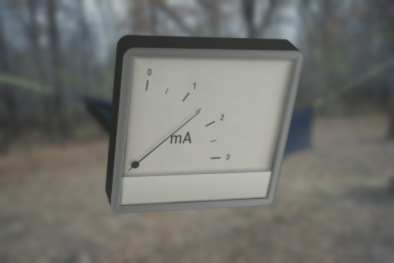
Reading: 1.5; mA
